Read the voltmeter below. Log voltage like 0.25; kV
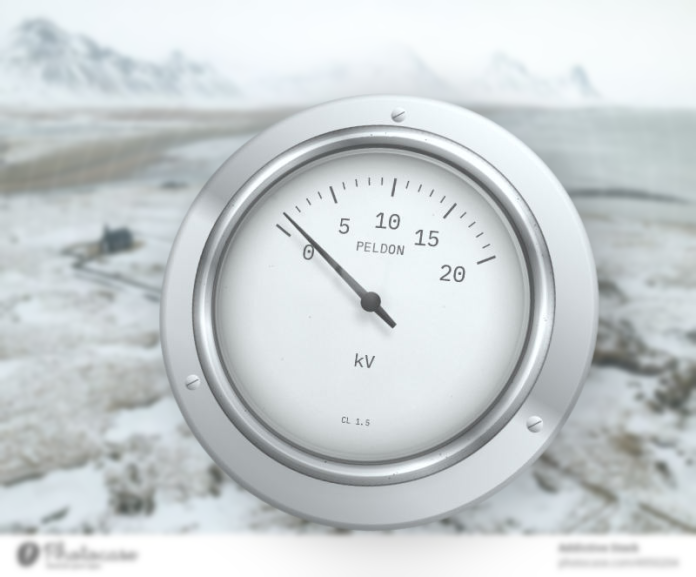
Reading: 1; kV
